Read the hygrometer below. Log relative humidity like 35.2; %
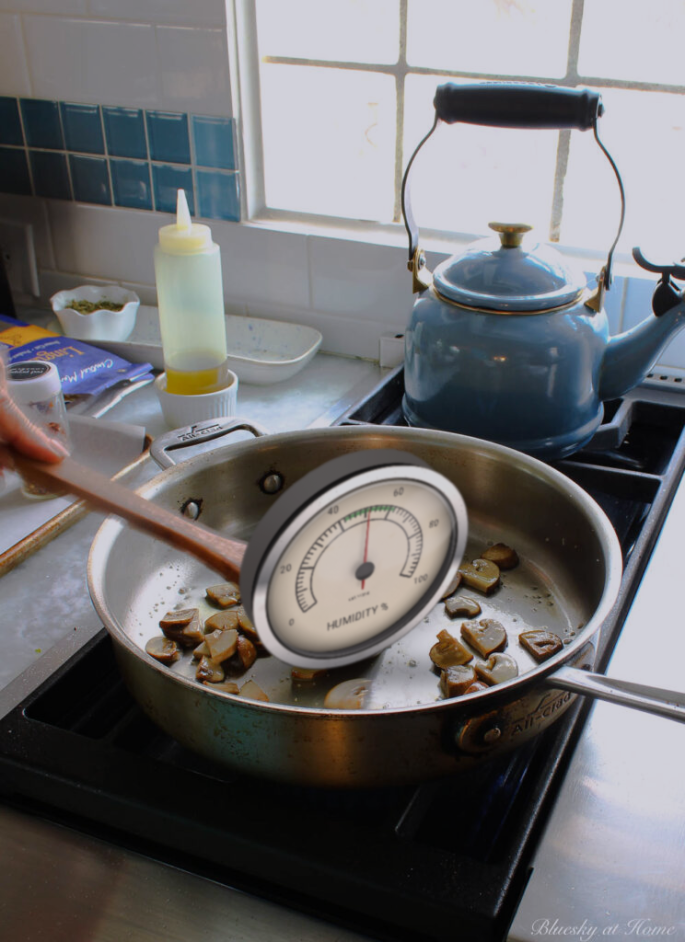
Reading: 50; %
